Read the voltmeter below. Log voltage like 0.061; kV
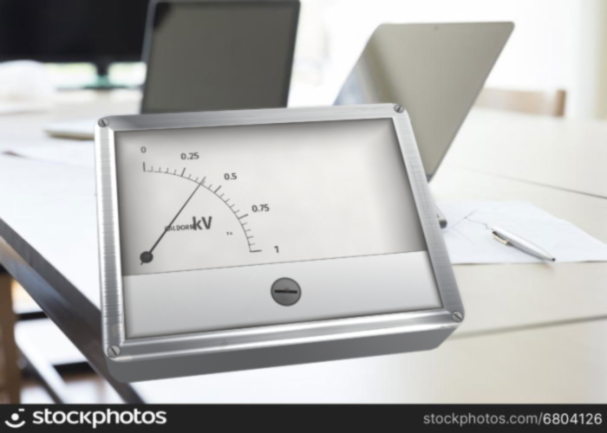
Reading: 0.4; kV
